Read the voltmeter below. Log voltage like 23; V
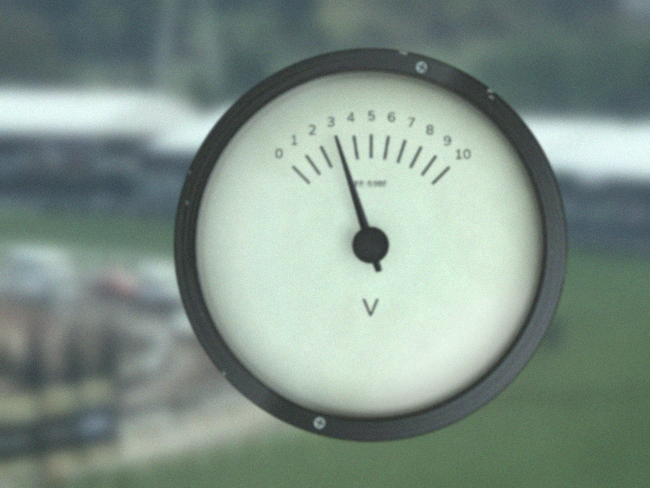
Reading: 3; V
